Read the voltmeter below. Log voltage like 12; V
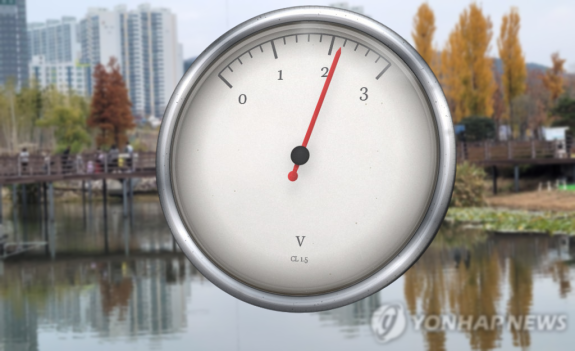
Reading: 2.2; V
